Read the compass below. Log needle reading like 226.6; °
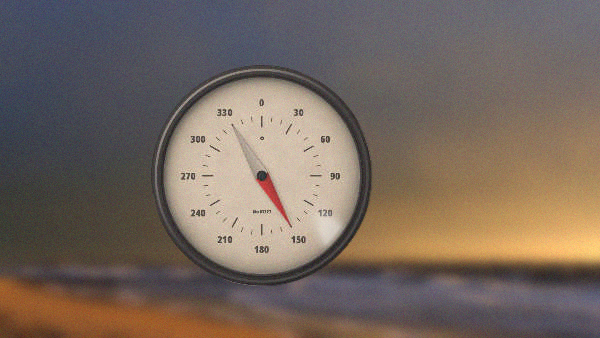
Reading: 150; °
